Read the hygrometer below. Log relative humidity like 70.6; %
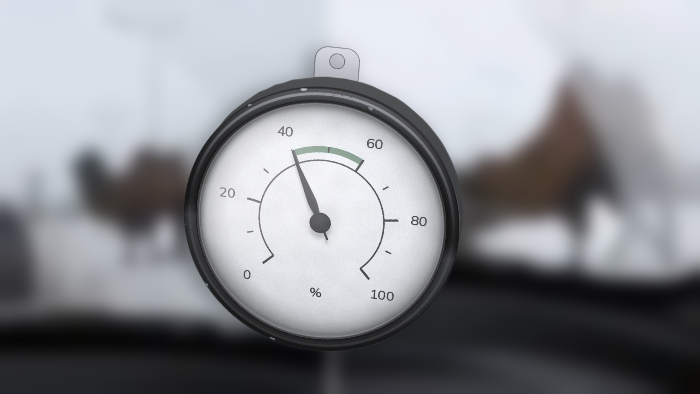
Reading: 40; %
